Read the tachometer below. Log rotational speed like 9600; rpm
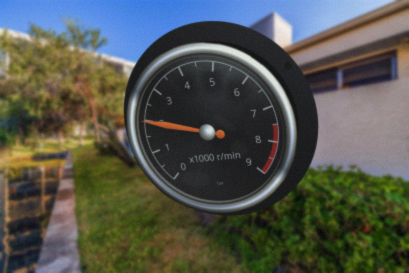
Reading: 2000; rpm
